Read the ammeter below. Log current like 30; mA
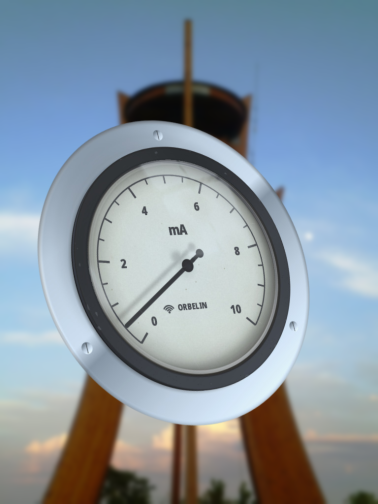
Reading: 0.5; mA
